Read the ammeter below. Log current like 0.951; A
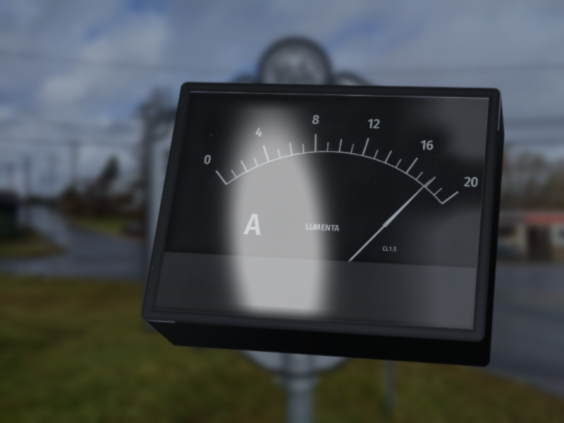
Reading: 18; A
